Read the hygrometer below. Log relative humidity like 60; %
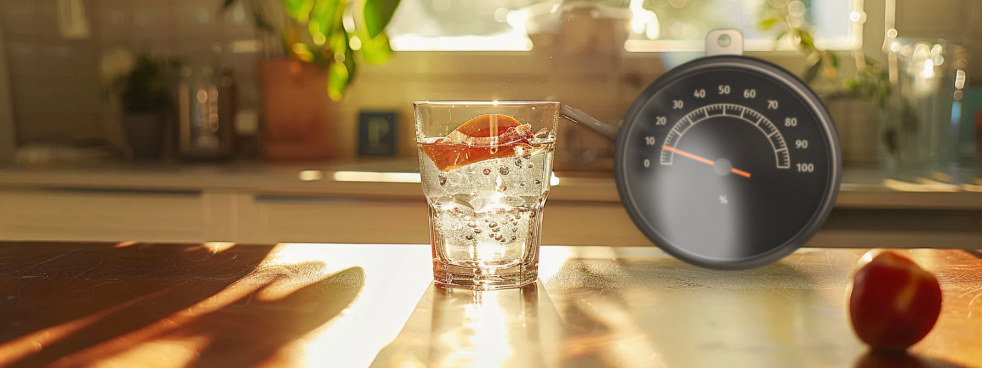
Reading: 10; %
